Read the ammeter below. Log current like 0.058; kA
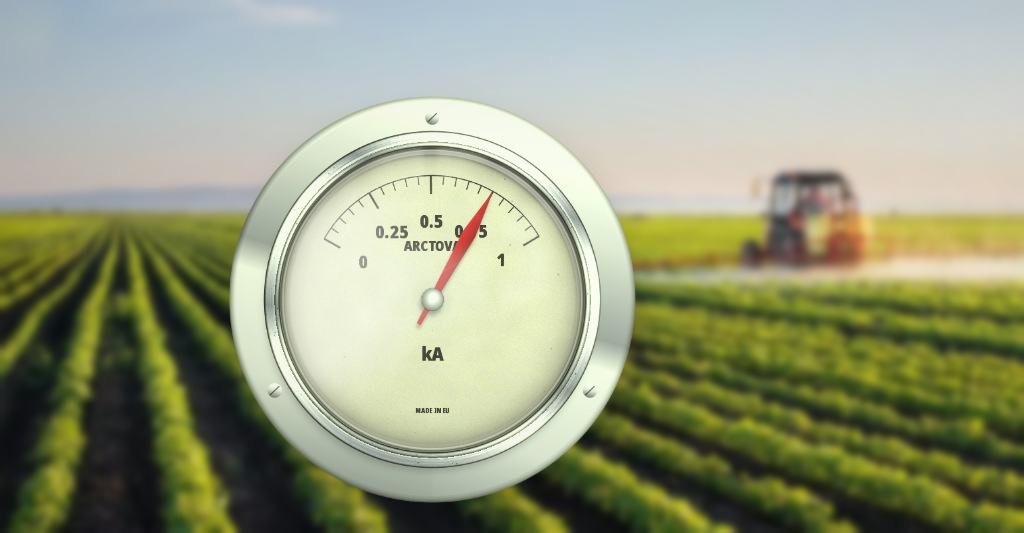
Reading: 0.75; kA
